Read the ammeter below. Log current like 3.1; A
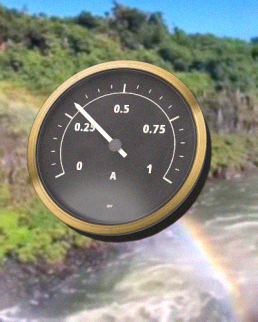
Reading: 0.3; A
